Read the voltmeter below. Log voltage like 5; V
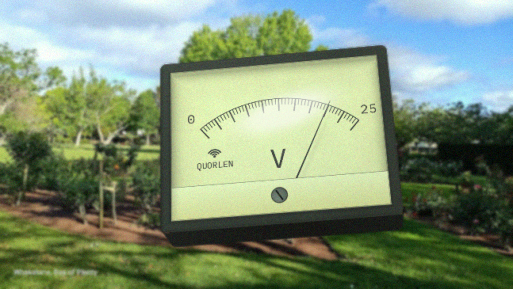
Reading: 20; V
